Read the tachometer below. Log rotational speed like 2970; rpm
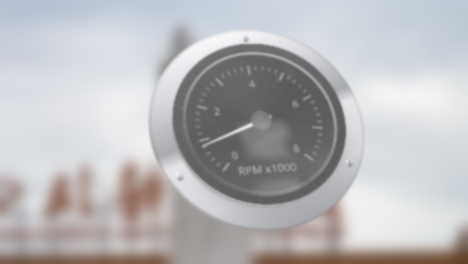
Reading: 800; rpm
